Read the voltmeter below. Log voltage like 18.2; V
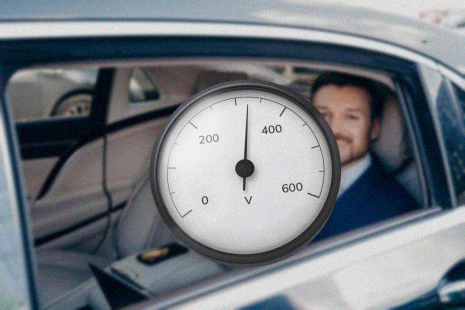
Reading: 325; V
